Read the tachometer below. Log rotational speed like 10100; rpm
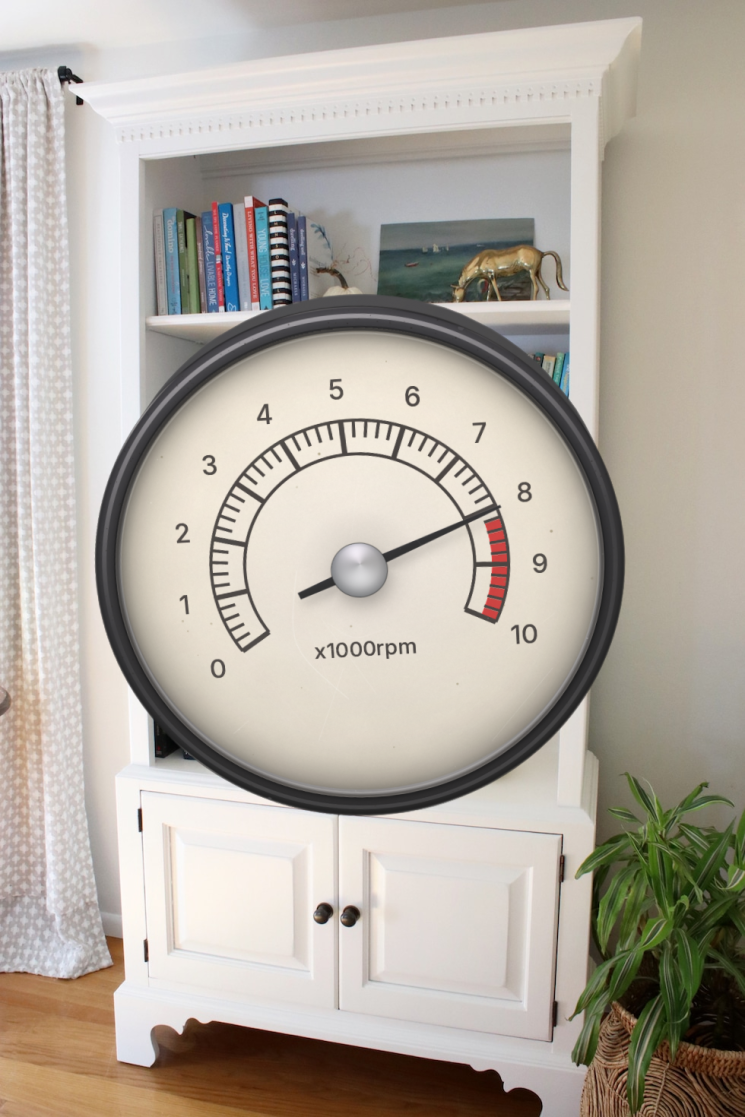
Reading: 8000; rpm
